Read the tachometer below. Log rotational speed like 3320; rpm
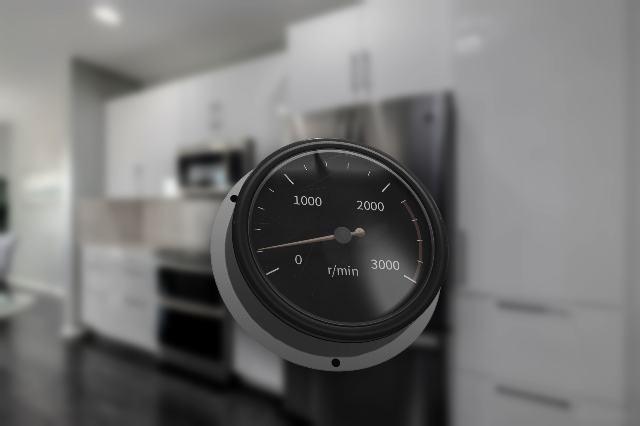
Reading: 200; rpm
